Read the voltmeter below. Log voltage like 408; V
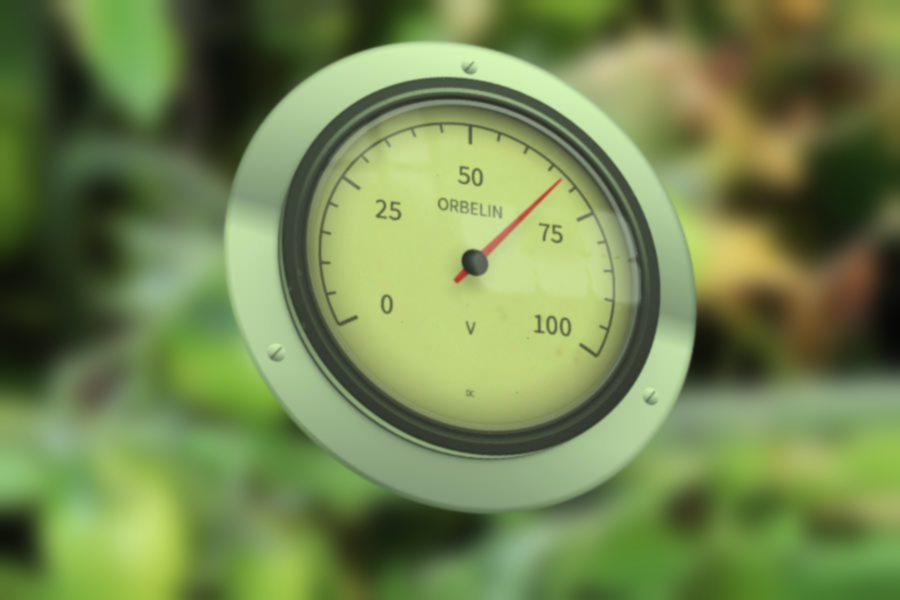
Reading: 67.5; V
